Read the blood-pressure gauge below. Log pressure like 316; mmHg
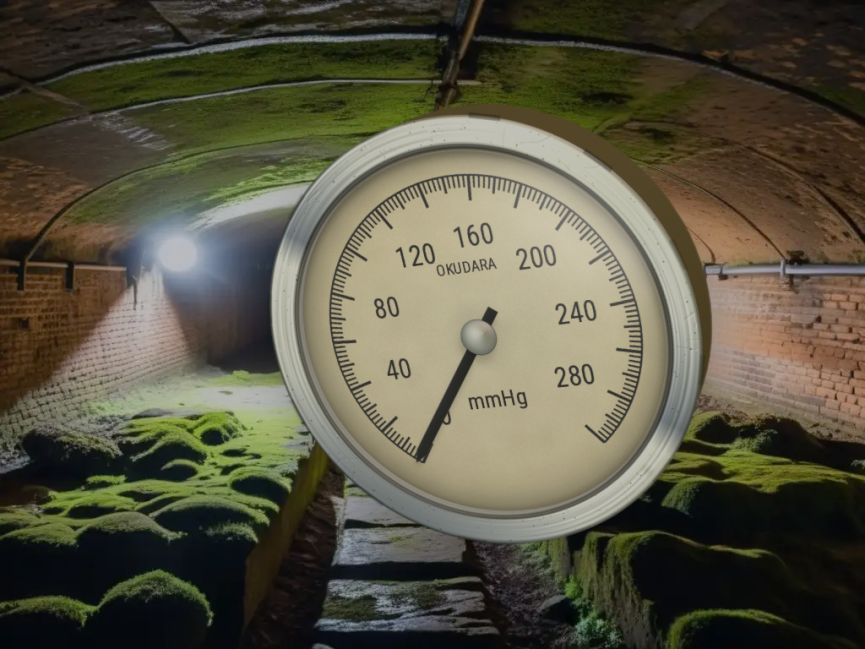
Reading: 2; mmHg
